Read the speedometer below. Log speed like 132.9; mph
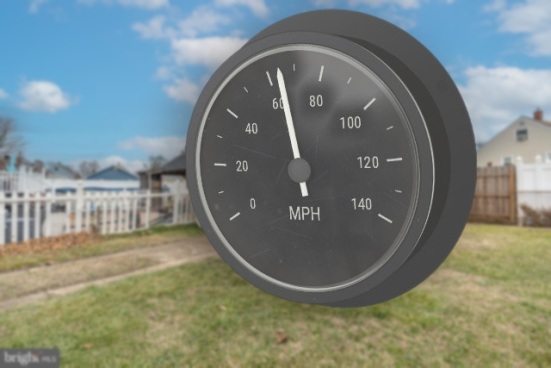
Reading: 65; mph
